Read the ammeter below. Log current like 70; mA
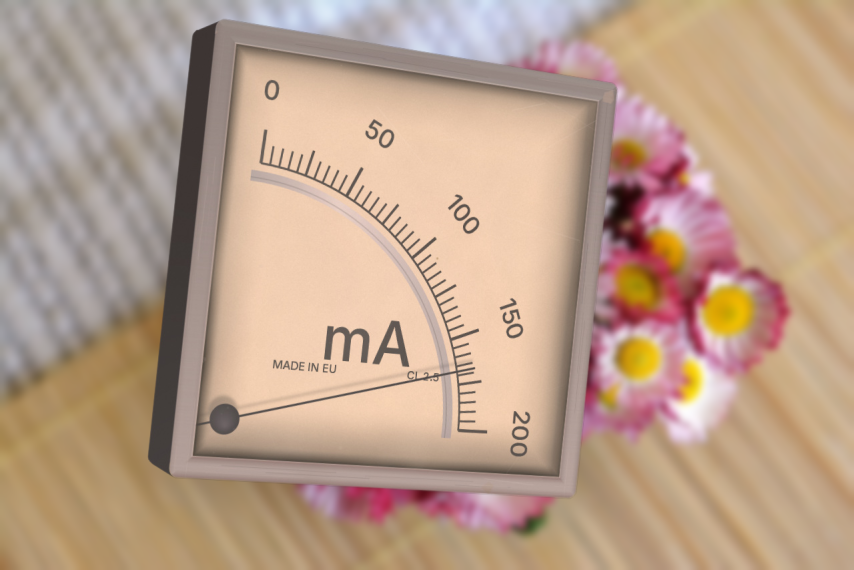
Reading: 167.5; mA
